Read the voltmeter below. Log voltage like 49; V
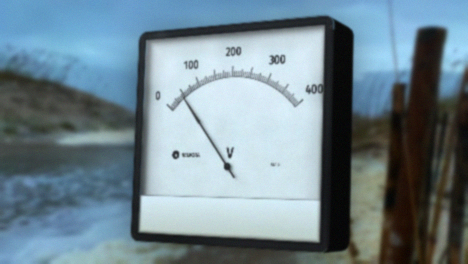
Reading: 50; V
